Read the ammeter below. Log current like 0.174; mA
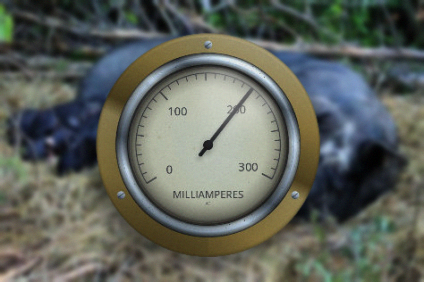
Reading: 200; mA
